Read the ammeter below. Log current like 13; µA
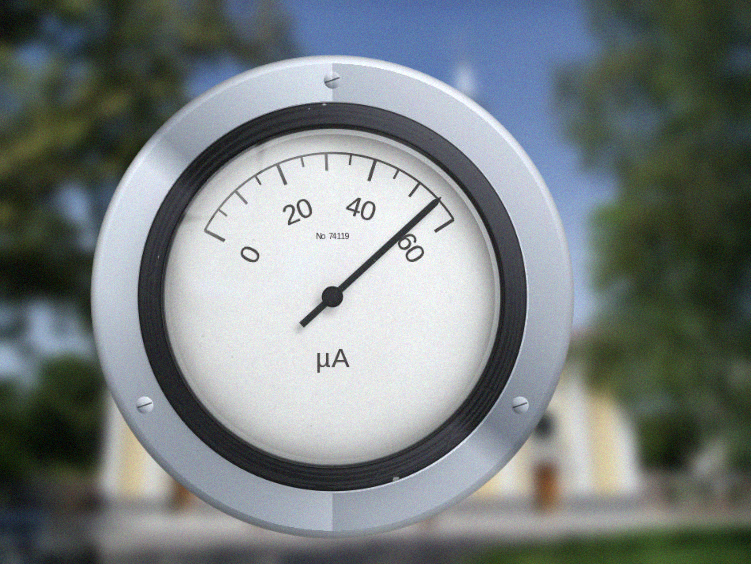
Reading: 55; µA
